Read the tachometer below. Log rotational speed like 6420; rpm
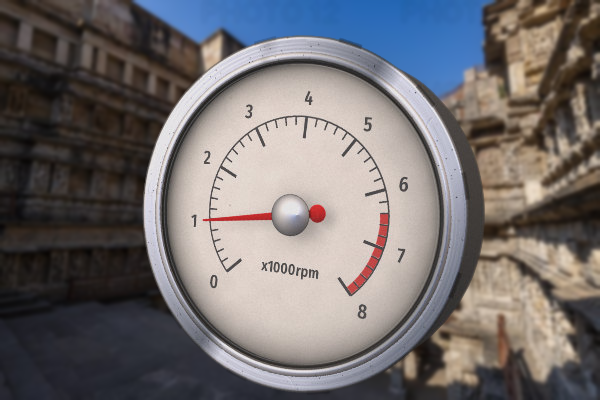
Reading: 1000; rpm
